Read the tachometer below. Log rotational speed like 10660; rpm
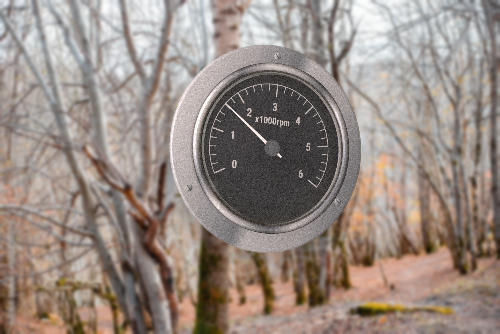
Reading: 1600; rpm
